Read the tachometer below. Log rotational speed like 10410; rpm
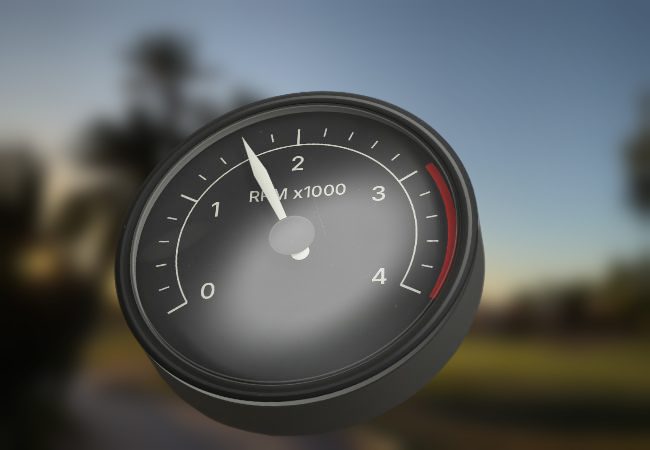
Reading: 1600; rpm
